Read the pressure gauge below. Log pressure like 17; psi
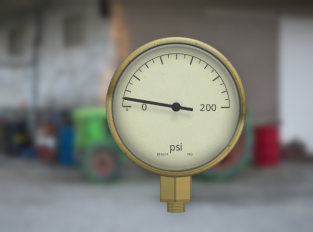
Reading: 10; psi
